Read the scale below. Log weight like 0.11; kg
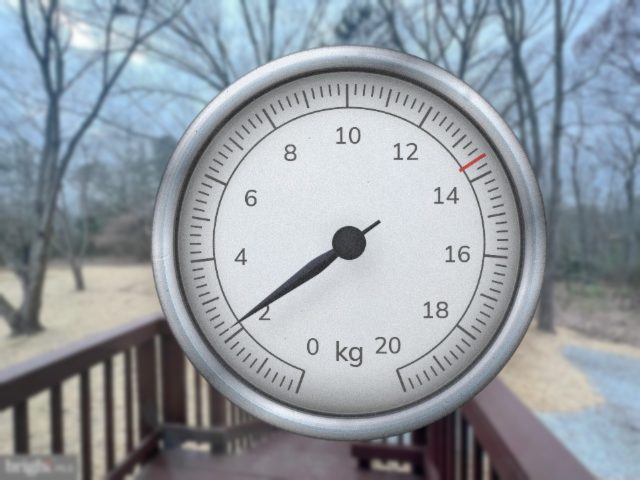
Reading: 2.2; kg
